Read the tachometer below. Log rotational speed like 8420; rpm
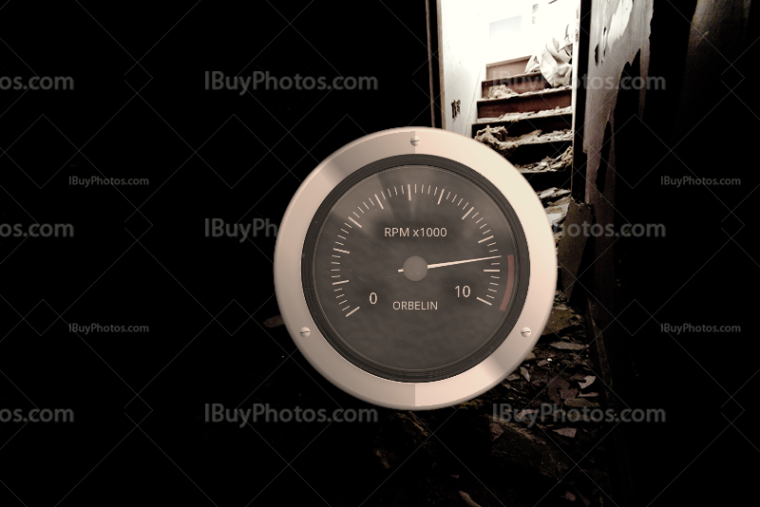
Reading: 8600; rpm
